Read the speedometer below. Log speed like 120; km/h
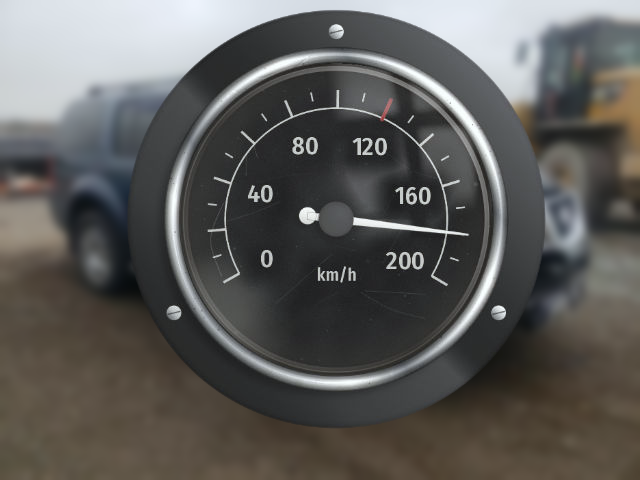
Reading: 180; km/h
